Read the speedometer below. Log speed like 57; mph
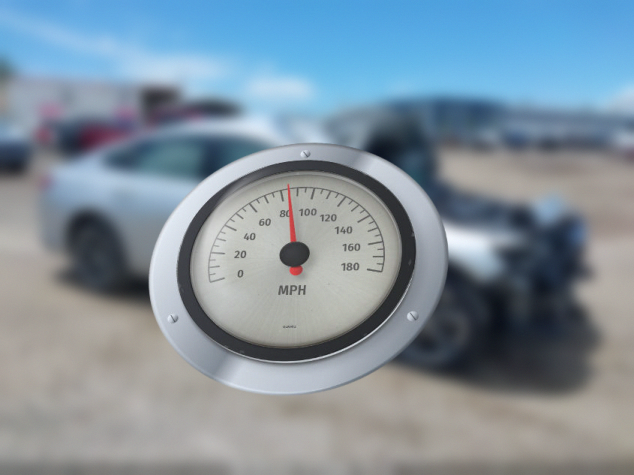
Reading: 85; mph
